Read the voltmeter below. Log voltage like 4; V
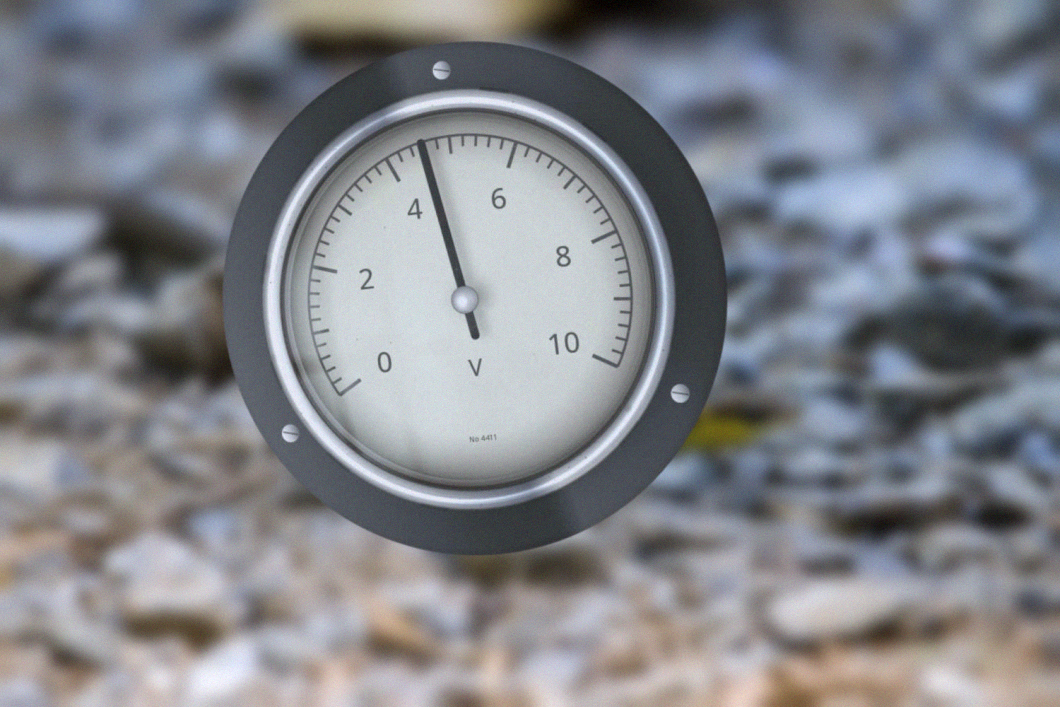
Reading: 4.6; V
